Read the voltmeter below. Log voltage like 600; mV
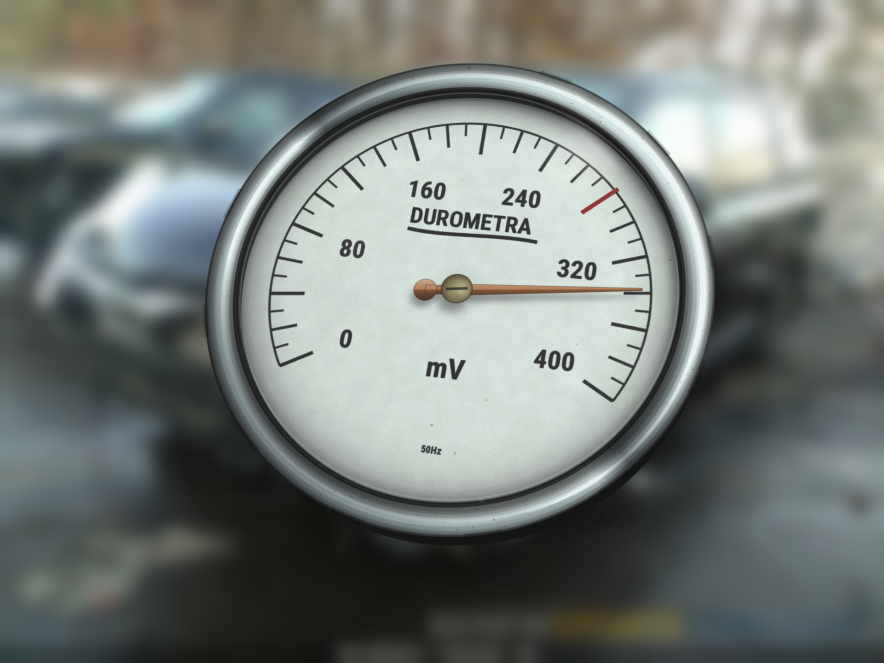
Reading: 340; mV
